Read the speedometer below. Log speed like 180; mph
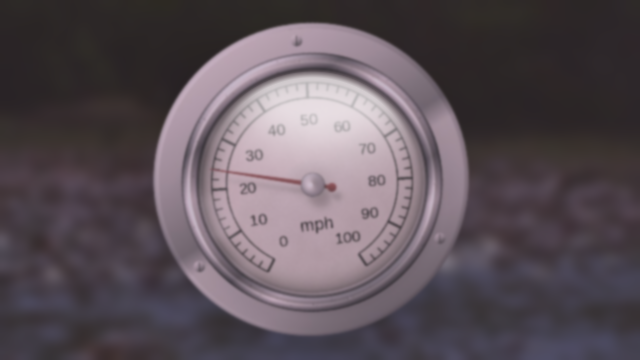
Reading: 24; mph
